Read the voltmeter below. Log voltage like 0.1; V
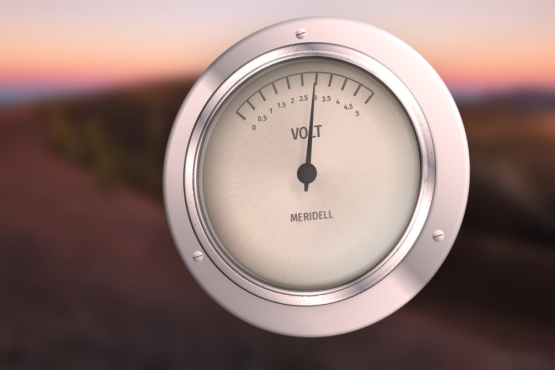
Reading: 3; V
